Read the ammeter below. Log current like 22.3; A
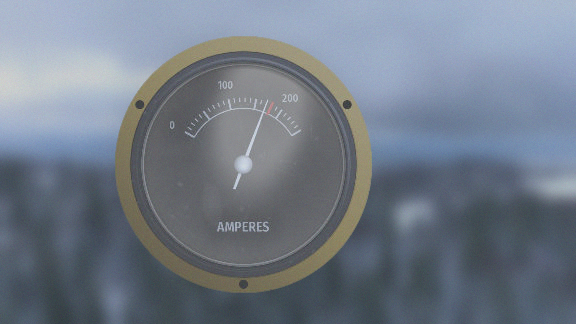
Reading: 170; A
